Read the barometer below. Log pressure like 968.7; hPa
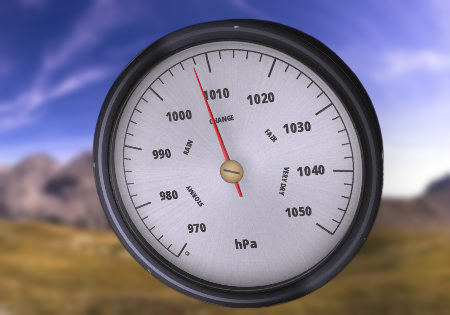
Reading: 1008; hPa
